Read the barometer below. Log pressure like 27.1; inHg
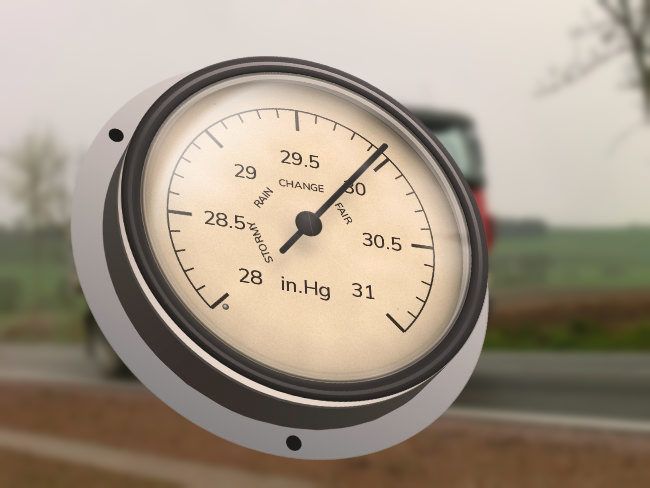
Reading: 29.95; inHg
